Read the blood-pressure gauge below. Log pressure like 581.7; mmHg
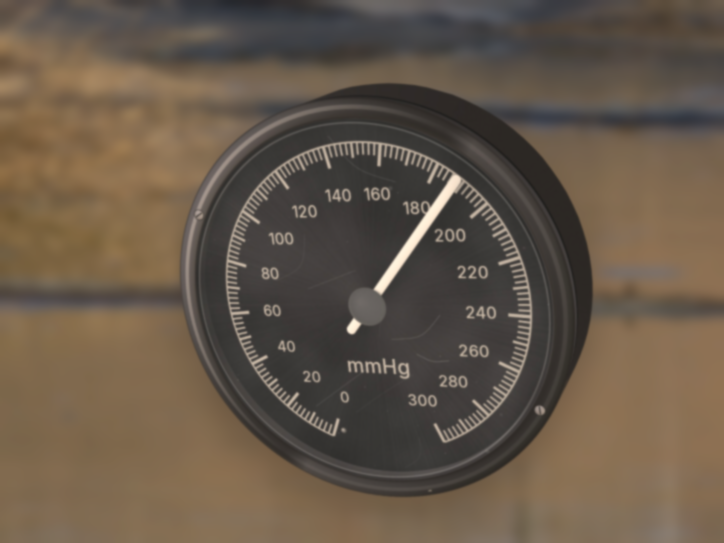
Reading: 188; mmHg
